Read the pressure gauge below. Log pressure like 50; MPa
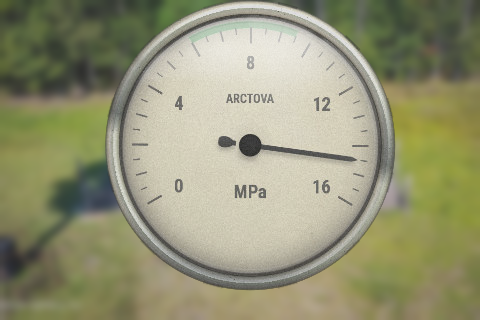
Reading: 14.5; MPa
